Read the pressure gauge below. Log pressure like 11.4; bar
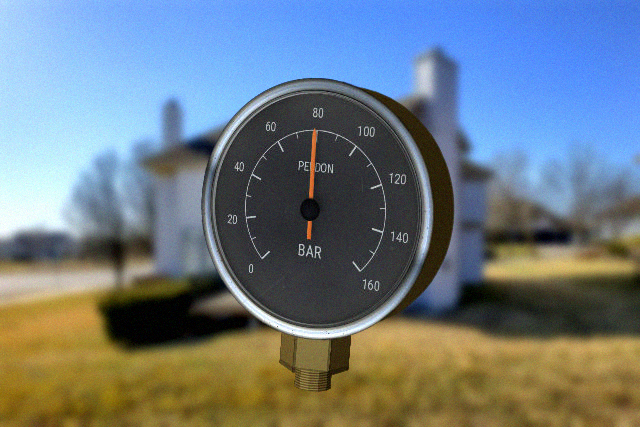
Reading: 80; bar
